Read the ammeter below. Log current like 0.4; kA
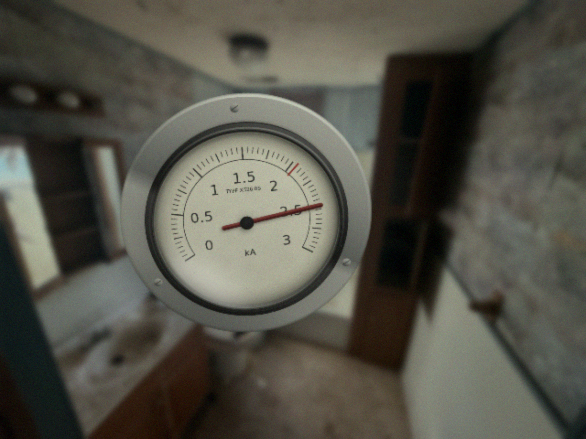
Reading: 2.5; kA
